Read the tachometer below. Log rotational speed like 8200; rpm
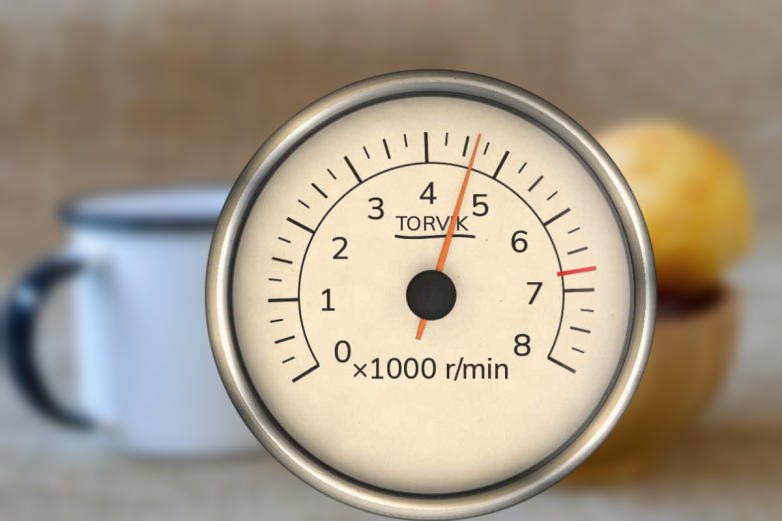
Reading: 4625; rpm
